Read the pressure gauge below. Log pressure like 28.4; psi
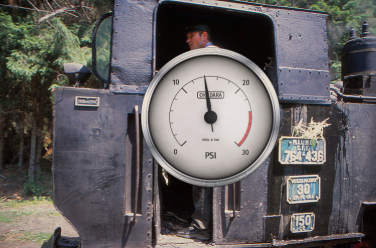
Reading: 14; psi
